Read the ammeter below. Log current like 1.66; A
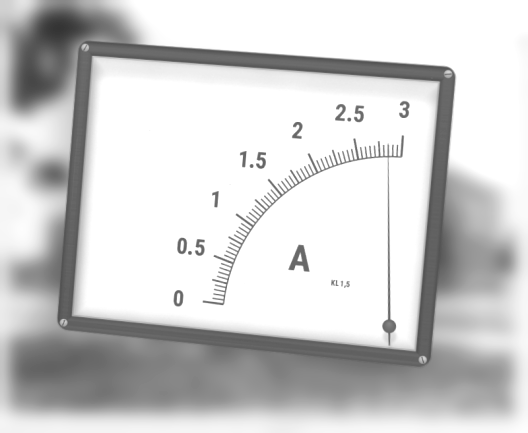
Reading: 2.85; A
